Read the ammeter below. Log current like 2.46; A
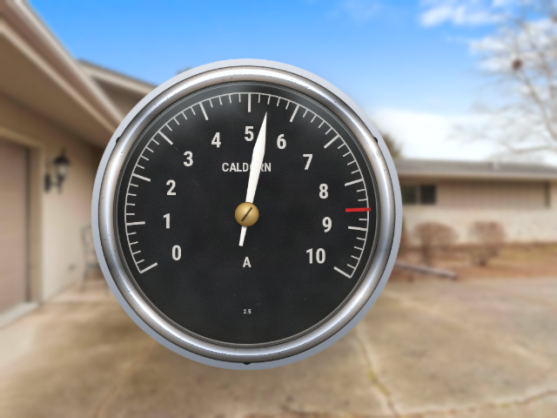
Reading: 5.4; A
